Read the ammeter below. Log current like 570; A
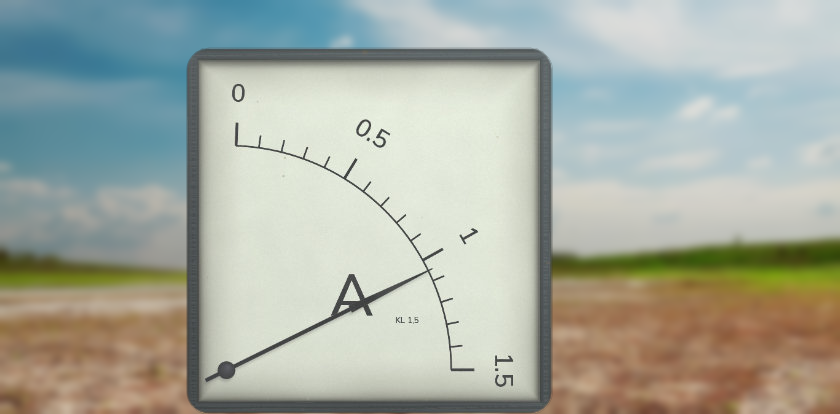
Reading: 1.05; A
